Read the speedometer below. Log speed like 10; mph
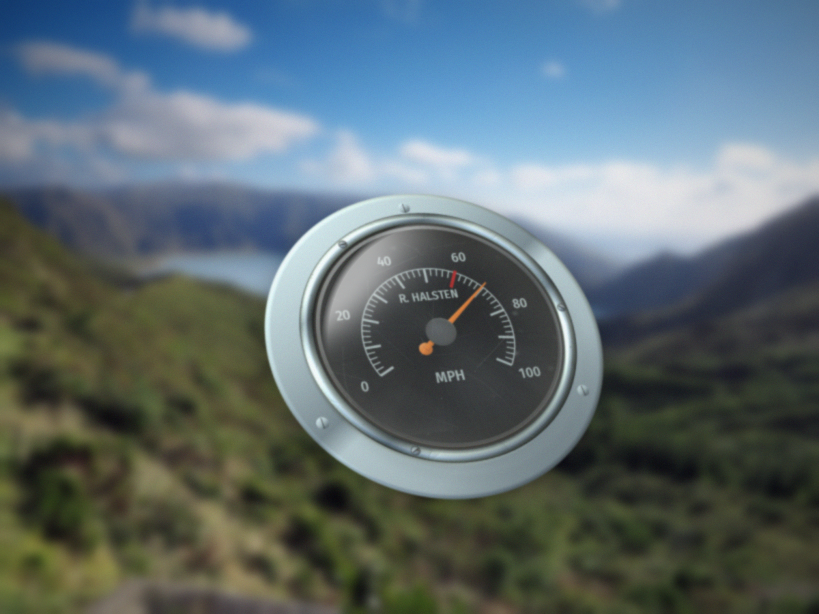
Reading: 70; mph
